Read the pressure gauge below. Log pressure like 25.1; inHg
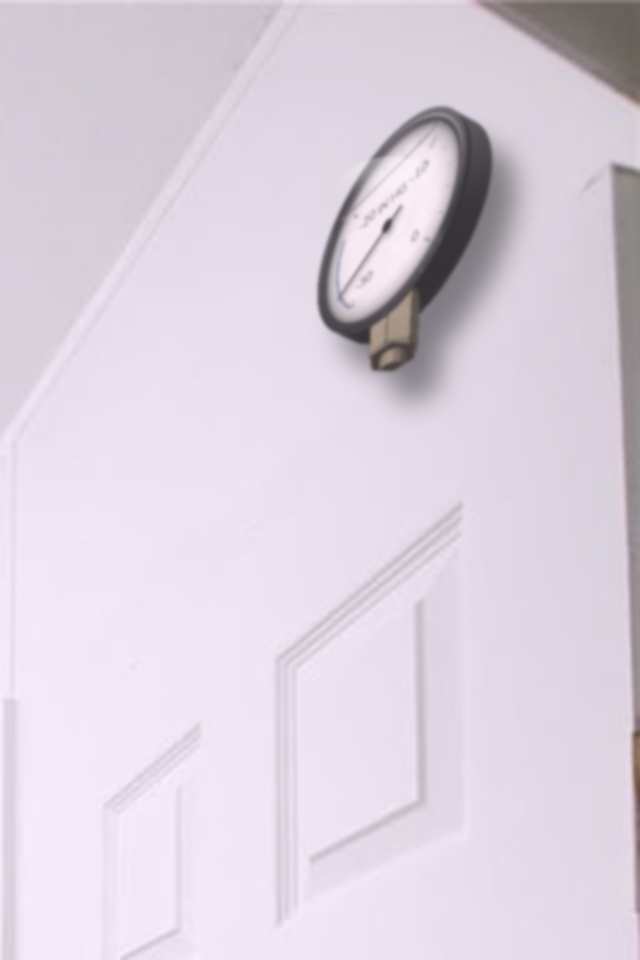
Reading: -28; inHg
